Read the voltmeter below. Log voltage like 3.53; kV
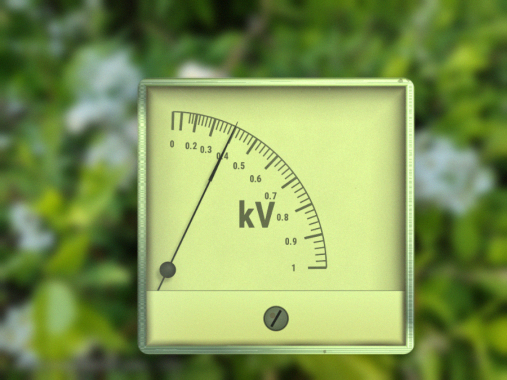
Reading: 0.4; kV
